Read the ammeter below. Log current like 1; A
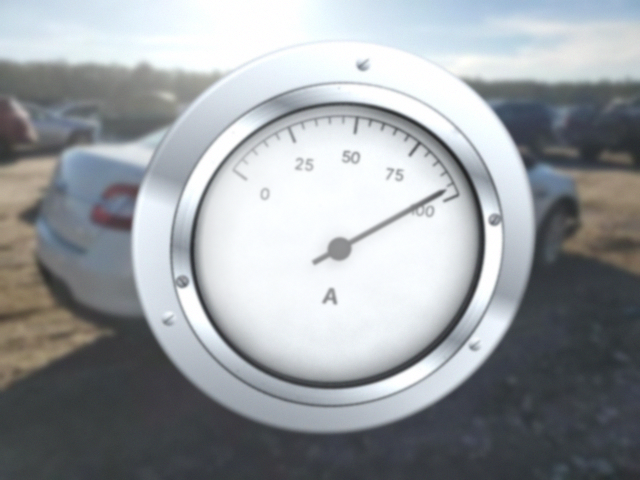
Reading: 95; A
